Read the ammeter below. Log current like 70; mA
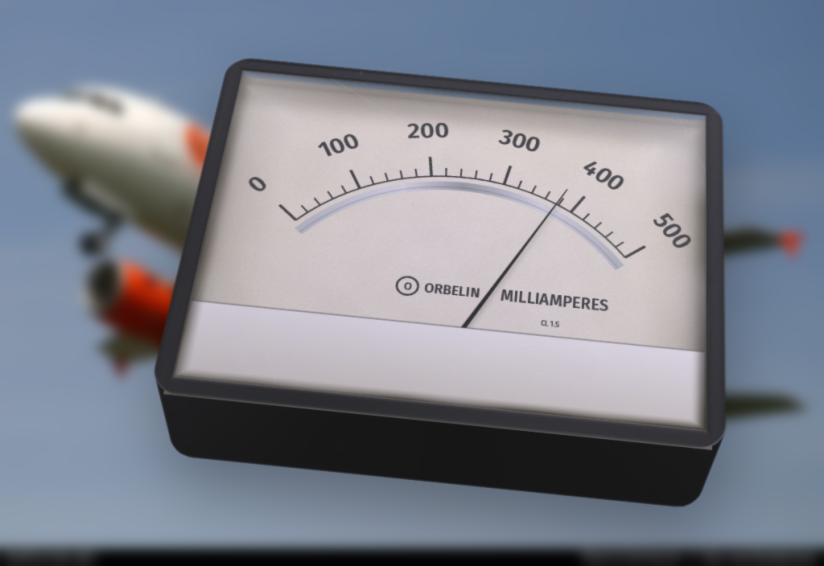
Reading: 380; mA
